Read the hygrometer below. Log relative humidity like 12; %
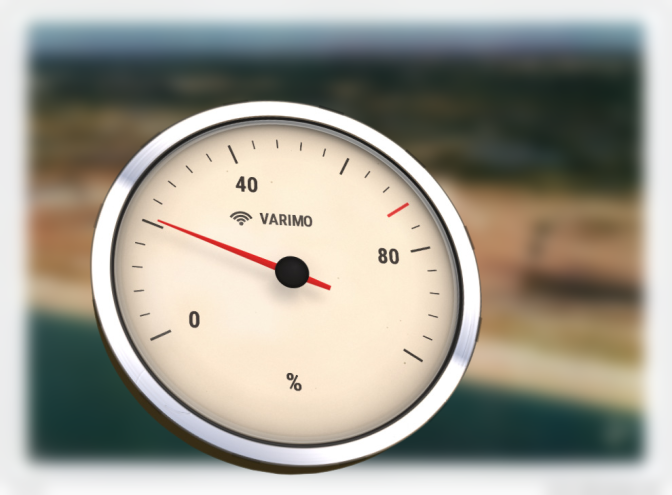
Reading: 20; %
